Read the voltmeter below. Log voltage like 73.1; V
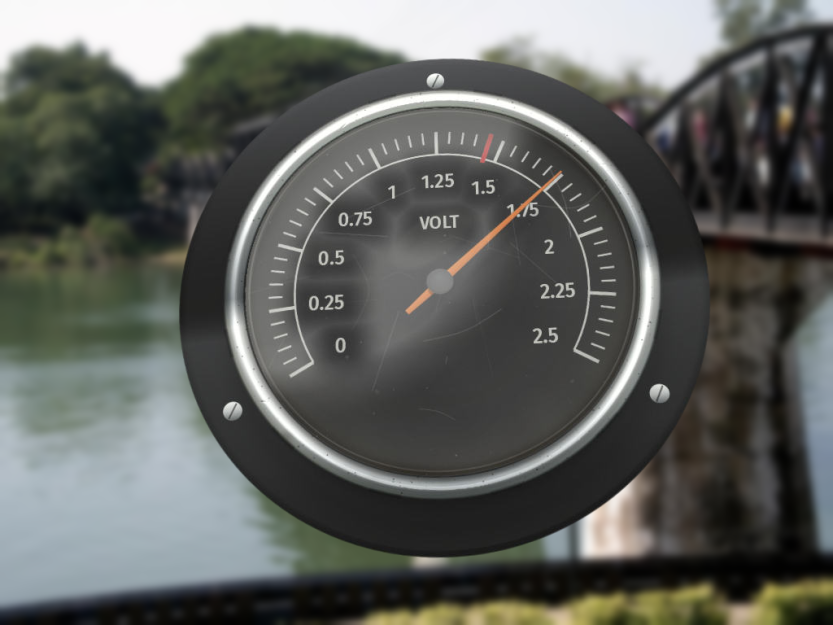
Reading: 1.75; V
